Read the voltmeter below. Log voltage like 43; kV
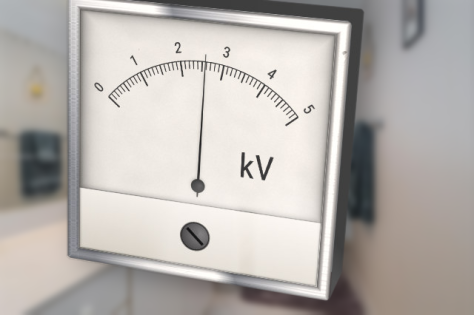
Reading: 2.6; kV
